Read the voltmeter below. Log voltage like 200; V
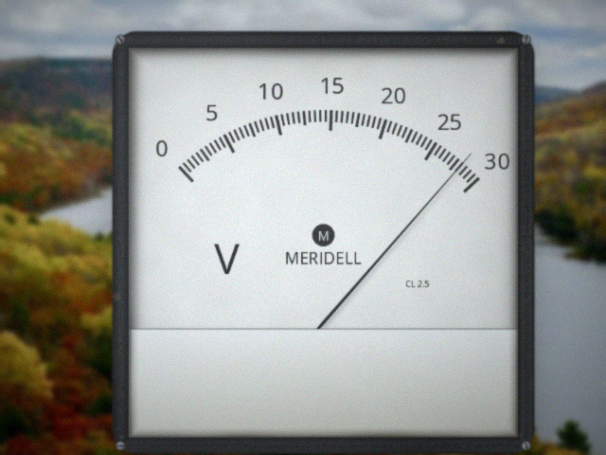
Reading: 28; V
